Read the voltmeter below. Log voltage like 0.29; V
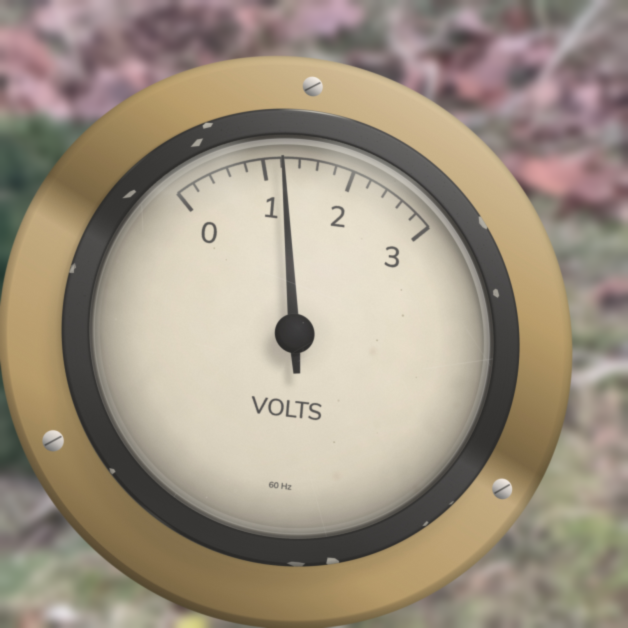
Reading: 1.2; V
